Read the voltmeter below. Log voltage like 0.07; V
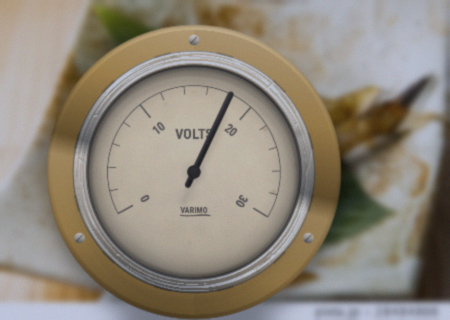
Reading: 18; V
